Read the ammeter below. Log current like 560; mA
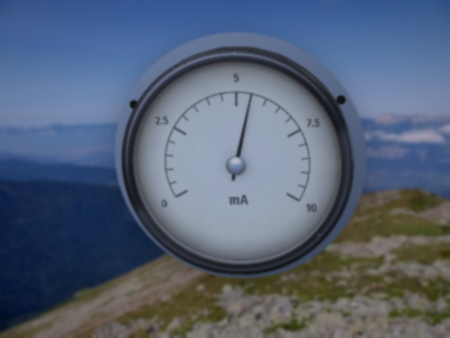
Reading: 5.5; mA
